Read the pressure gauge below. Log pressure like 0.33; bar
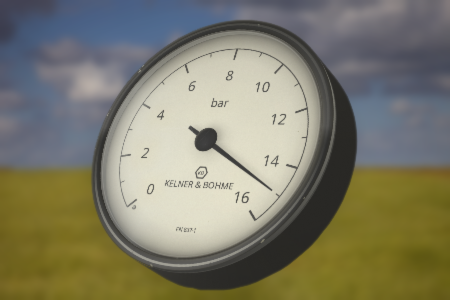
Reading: 15; bar
